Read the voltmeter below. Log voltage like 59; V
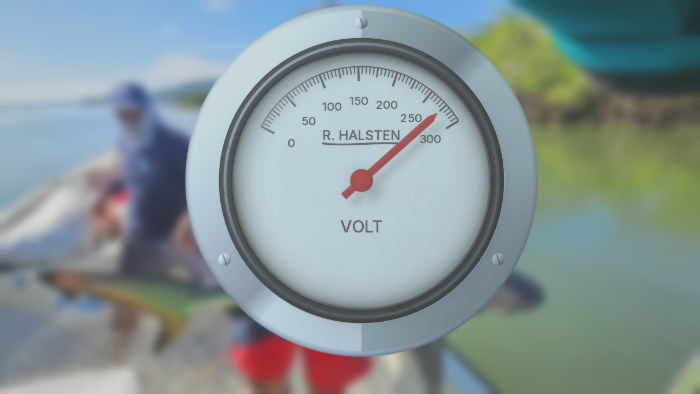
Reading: 275; V
